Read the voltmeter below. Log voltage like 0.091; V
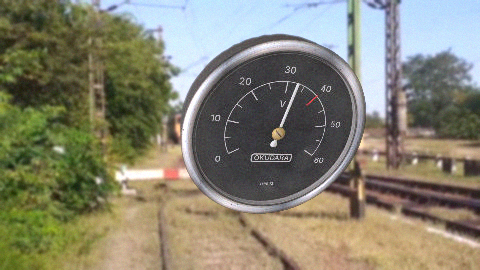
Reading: 32.5; V
